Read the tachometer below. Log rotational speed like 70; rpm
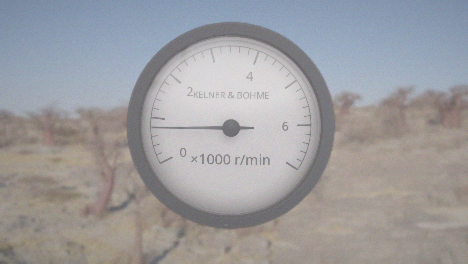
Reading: 800; rpm
